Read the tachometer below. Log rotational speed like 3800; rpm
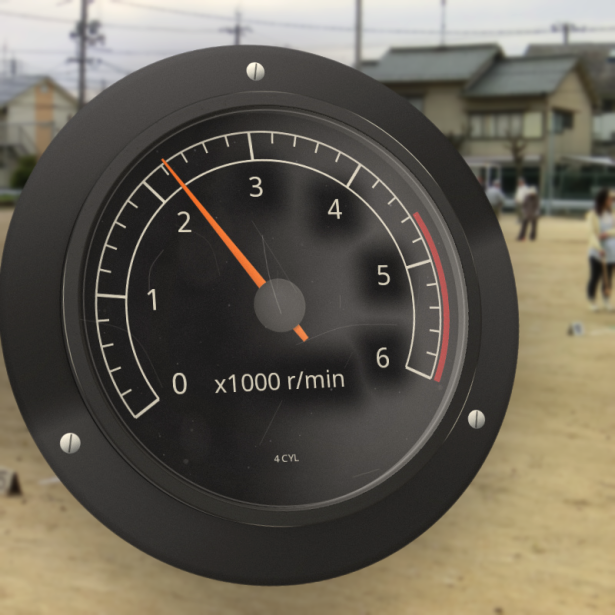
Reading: 2200; rpm
